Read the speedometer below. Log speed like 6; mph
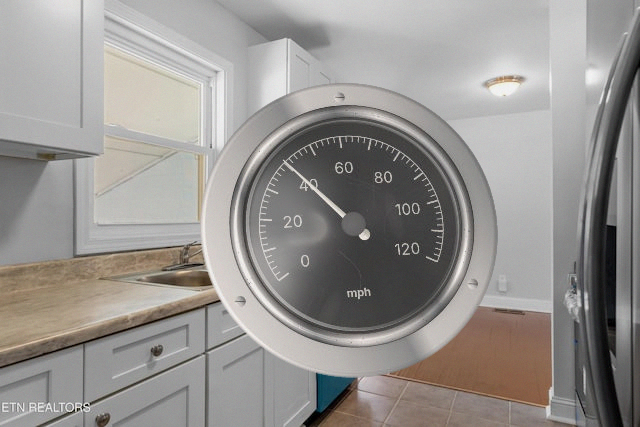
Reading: 40; mph
